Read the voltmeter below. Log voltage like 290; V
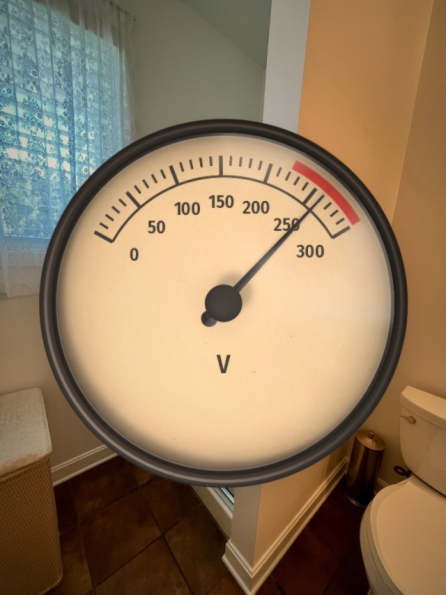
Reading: 260; V
